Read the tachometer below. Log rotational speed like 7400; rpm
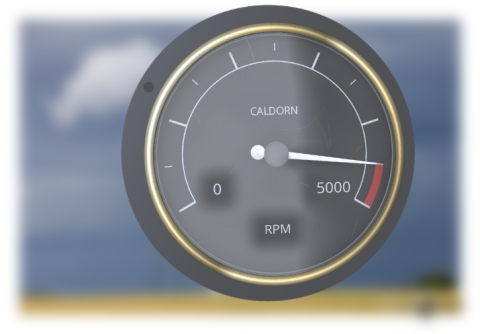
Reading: 4500; rpm
